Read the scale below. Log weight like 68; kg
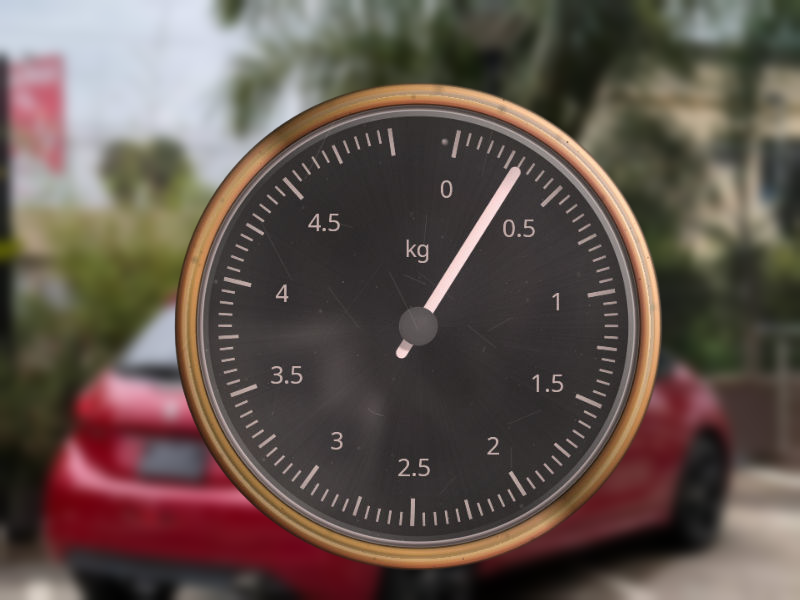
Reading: 0.3; kg
